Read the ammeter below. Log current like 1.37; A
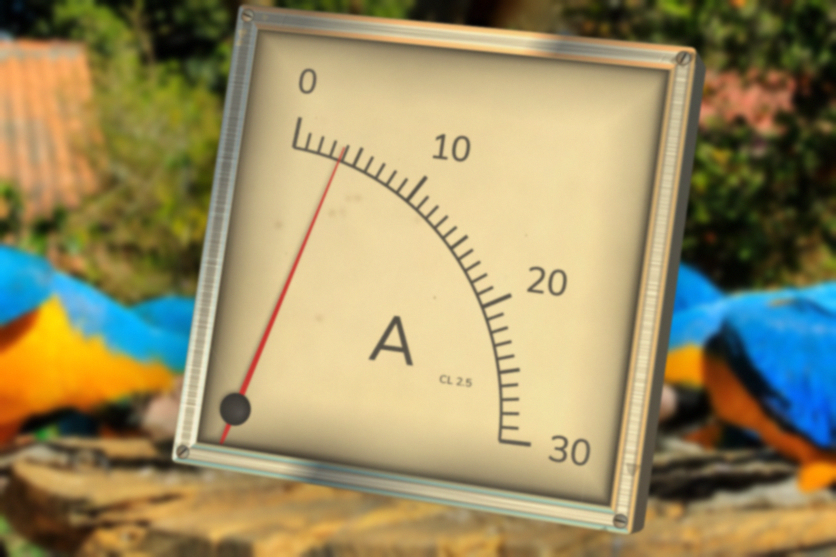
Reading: 4; A
